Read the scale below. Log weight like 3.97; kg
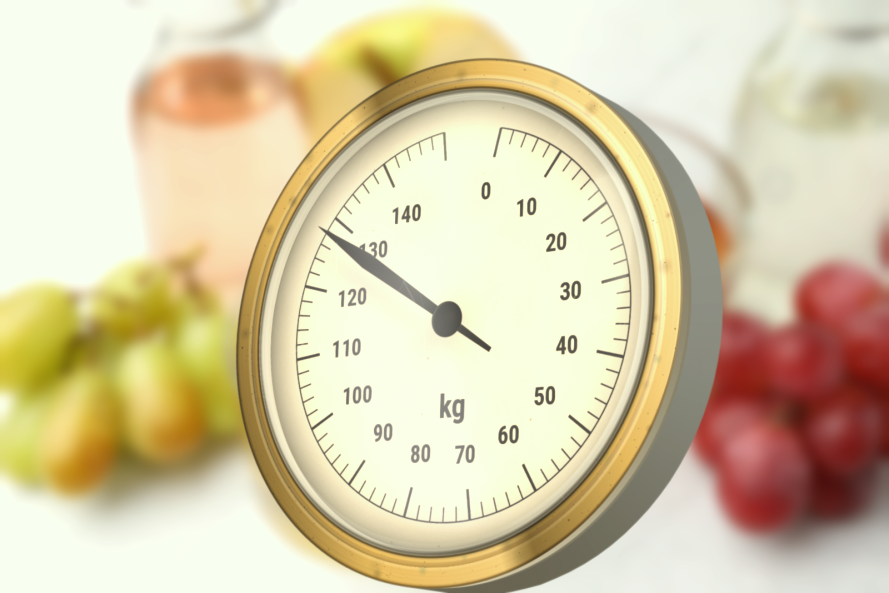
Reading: 128; kg
